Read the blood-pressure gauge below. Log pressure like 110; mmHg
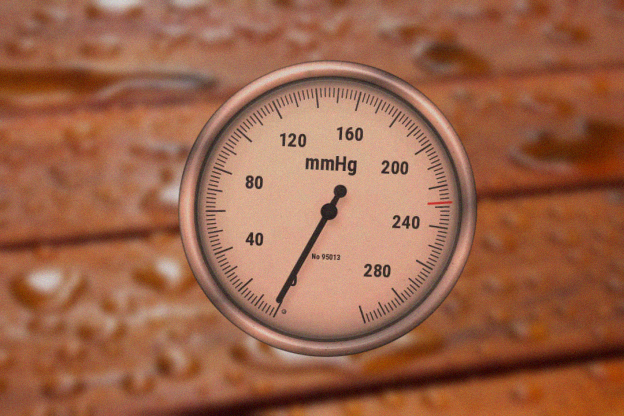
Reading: 2; mmHg
